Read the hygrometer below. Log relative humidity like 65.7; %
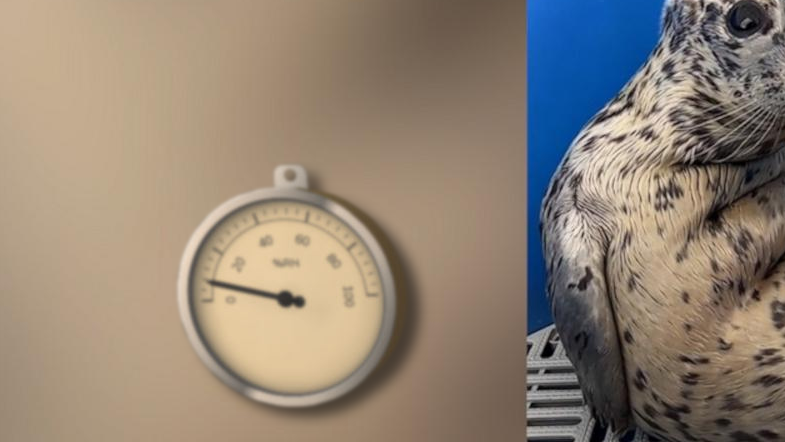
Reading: 8; %
